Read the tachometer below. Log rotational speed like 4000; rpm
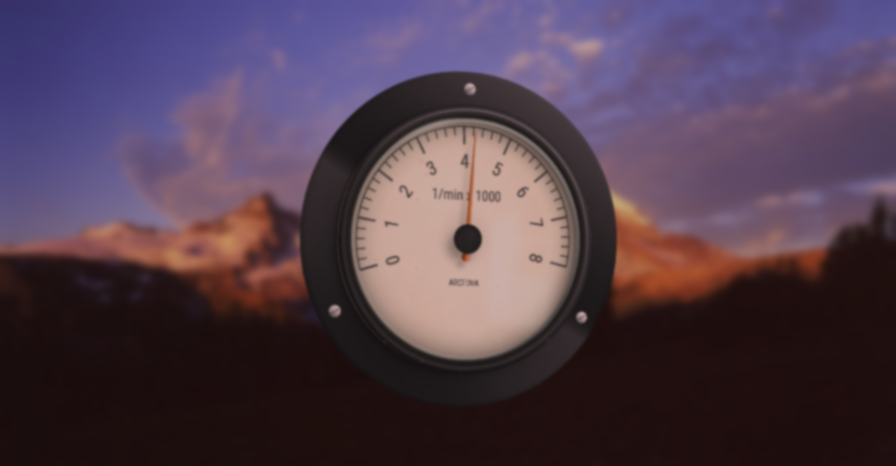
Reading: 4200; rpm
